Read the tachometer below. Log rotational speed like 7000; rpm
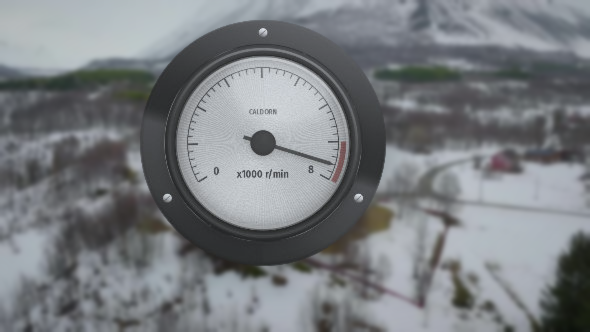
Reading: 7600; rpm
